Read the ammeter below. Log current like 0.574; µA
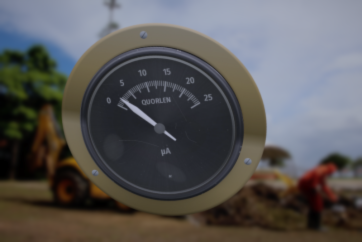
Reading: 2.5; µA
